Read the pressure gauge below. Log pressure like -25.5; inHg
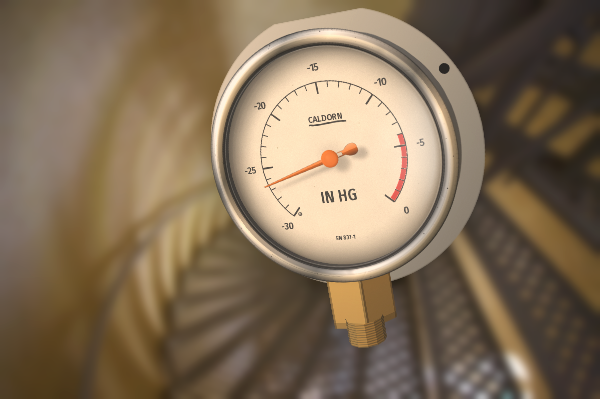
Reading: -26.5; inHg
